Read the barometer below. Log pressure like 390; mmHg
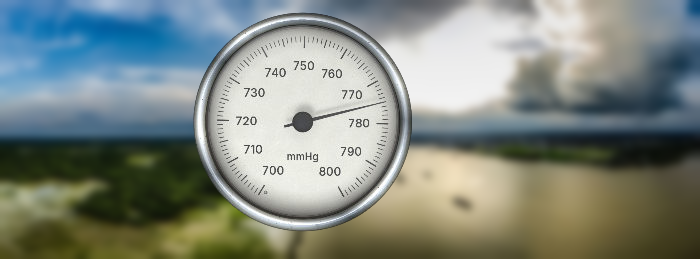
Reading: 775; mmHg
